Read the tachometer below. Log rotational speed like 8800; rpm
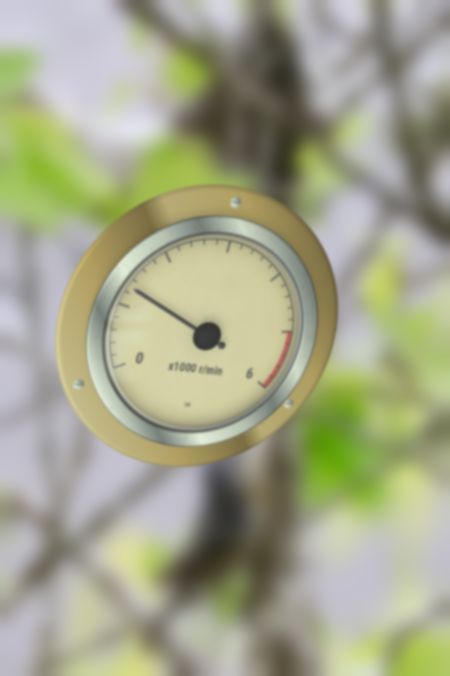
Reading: 1300; rpm
